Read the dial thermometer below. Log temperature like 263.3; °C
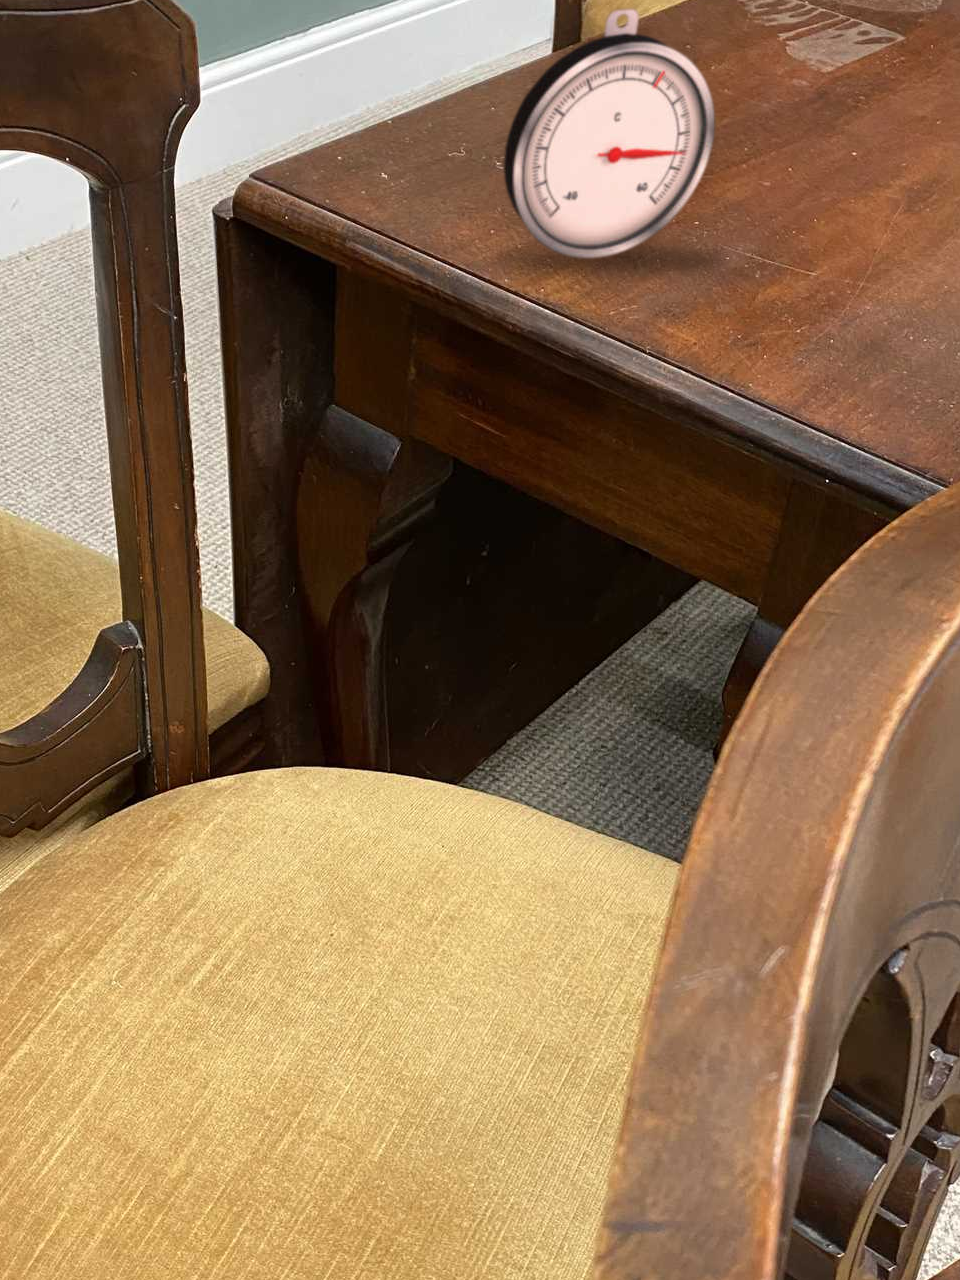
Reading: 45; °C
